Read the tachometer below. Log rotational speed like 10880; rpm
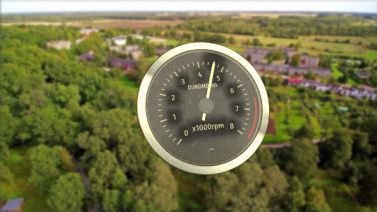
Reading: 4600; rpm
